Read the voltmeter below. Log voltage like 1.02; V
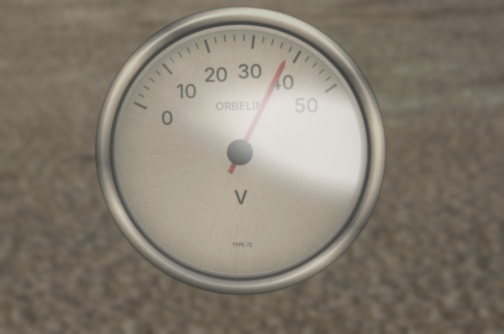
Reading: 38; V
